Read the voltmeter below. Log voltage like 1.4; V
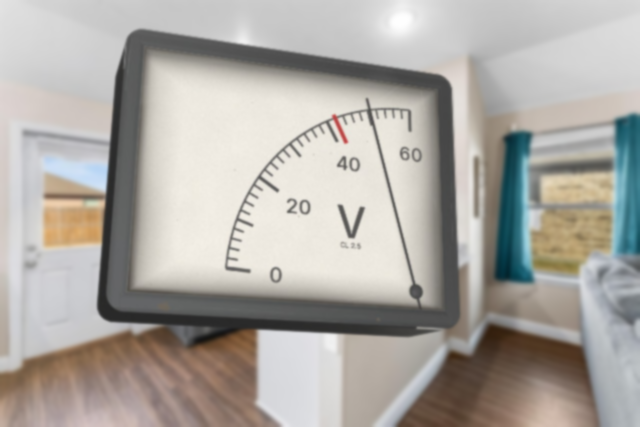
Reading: 50; V
